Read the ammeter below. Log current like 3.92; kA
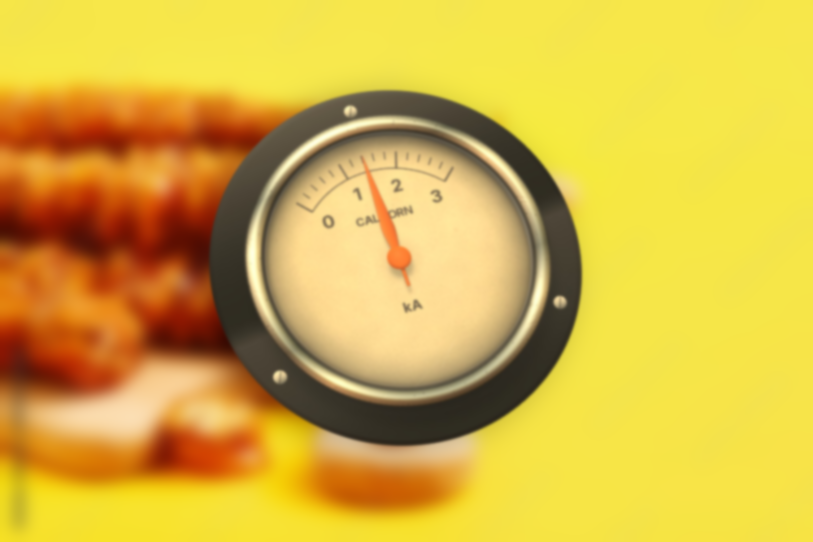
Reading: 1.4; kA
